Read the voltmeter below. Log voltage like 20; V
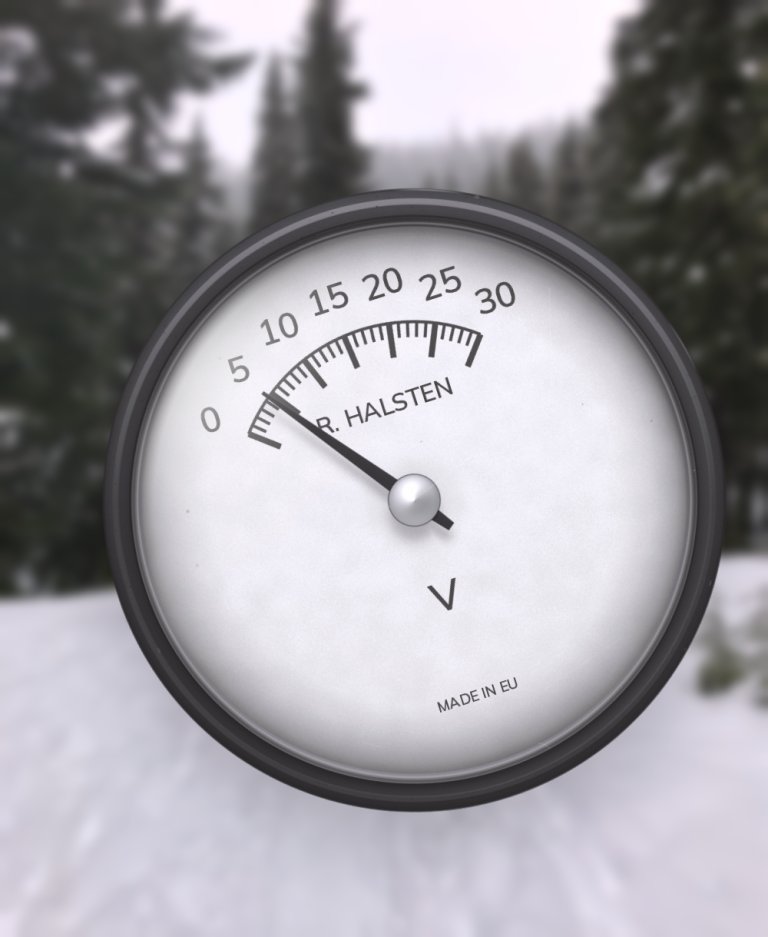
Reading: 4.5; V
